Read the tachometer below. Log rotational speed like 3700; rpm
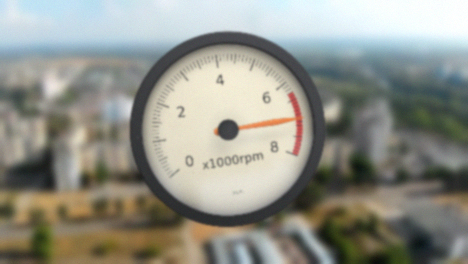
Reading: 7000; rpm
